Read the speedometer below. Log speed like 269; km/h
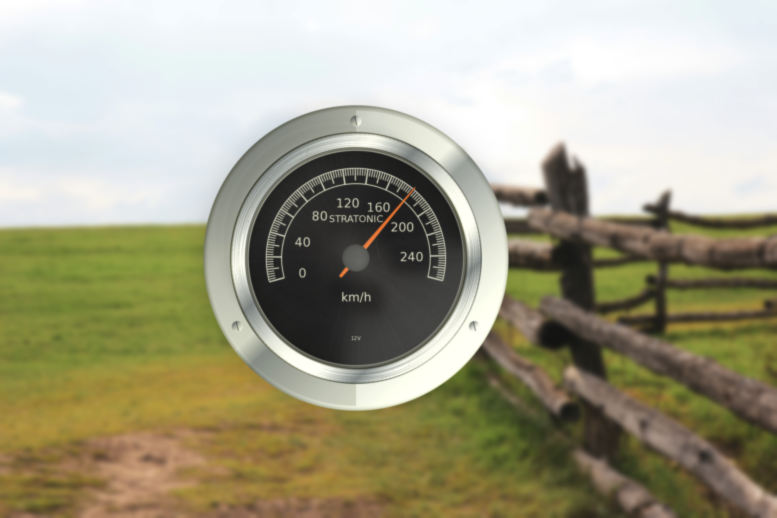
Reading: 180; km/h
